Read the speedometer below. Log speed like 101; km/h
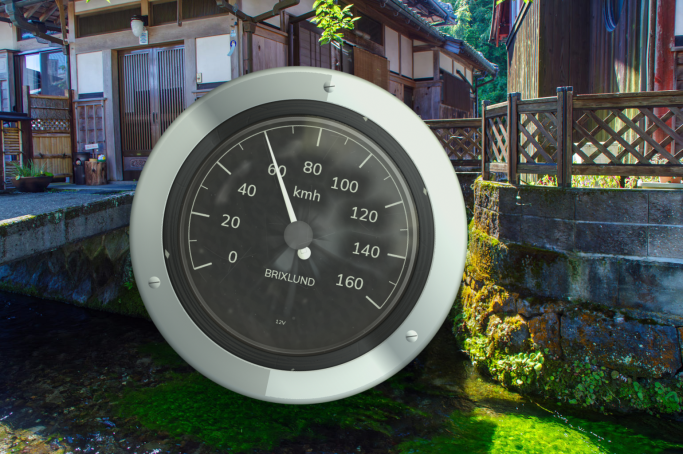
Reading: 60; km/h
